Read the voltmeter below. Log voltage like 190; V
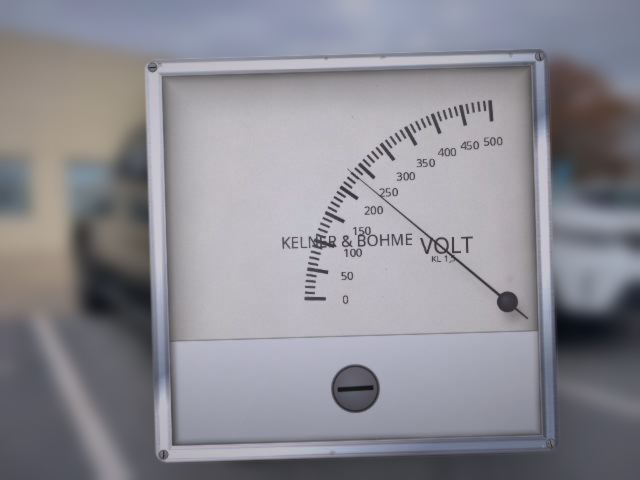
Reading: 230; V
